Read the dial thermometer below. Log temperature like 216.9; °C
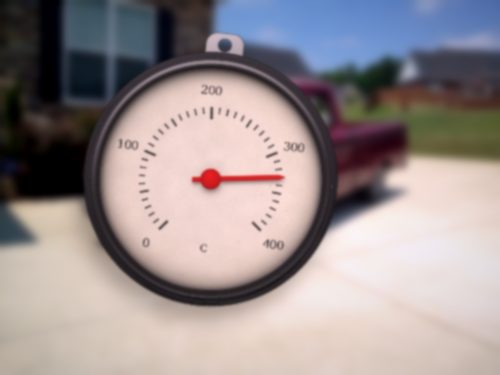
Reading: 330; °C
